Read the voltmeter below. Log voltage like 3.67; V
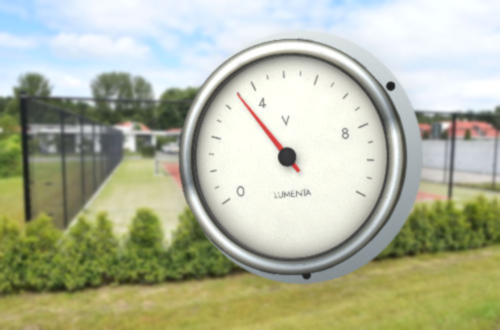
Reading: 3.5; V
